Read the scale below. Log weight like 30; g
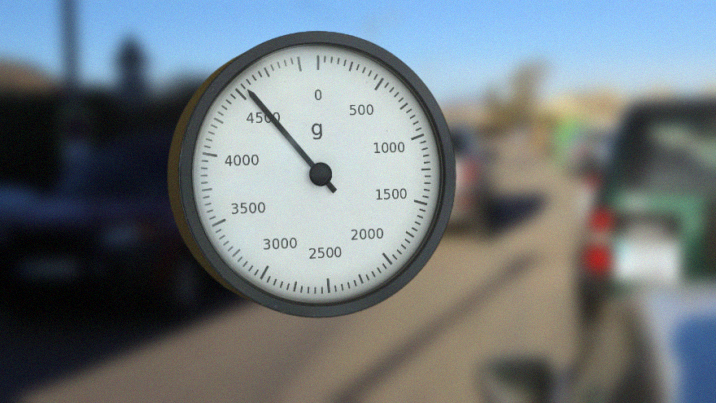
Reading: 4550; g
